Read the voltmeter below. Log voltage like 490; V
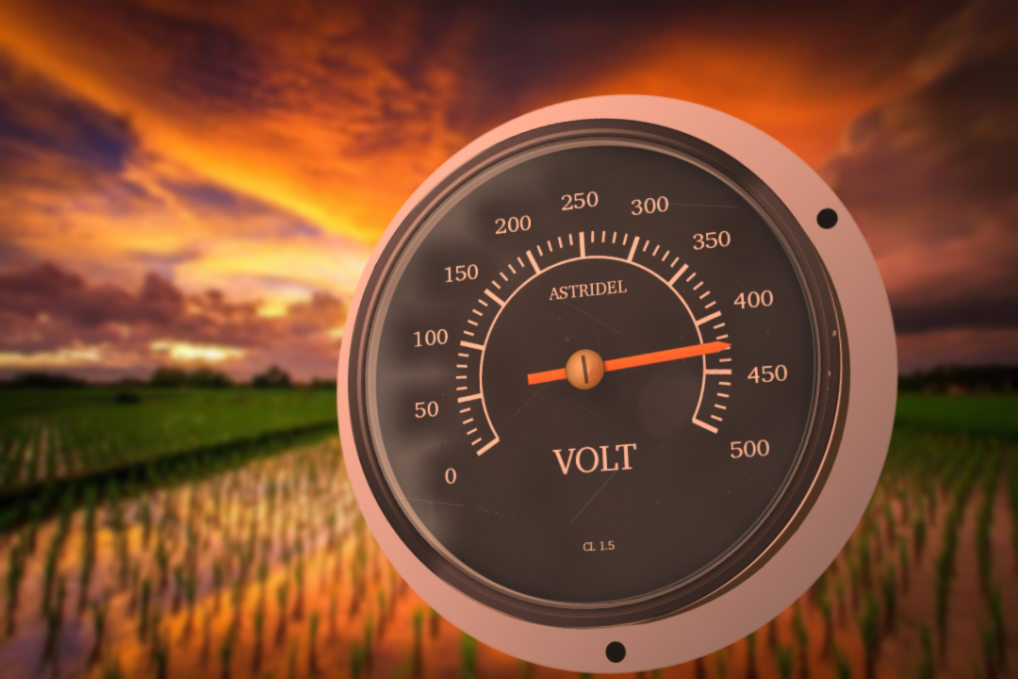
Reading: 430; V
